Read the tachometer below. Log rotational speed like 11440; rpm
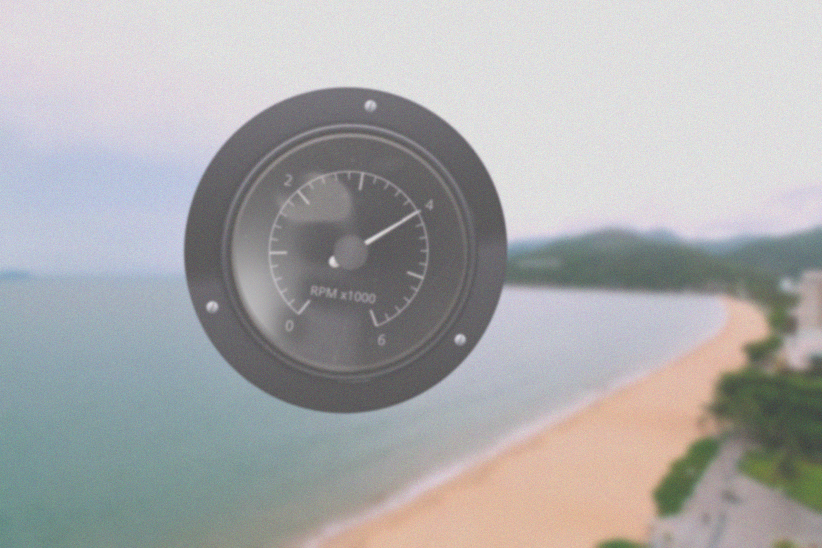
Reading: 4000; rpm
